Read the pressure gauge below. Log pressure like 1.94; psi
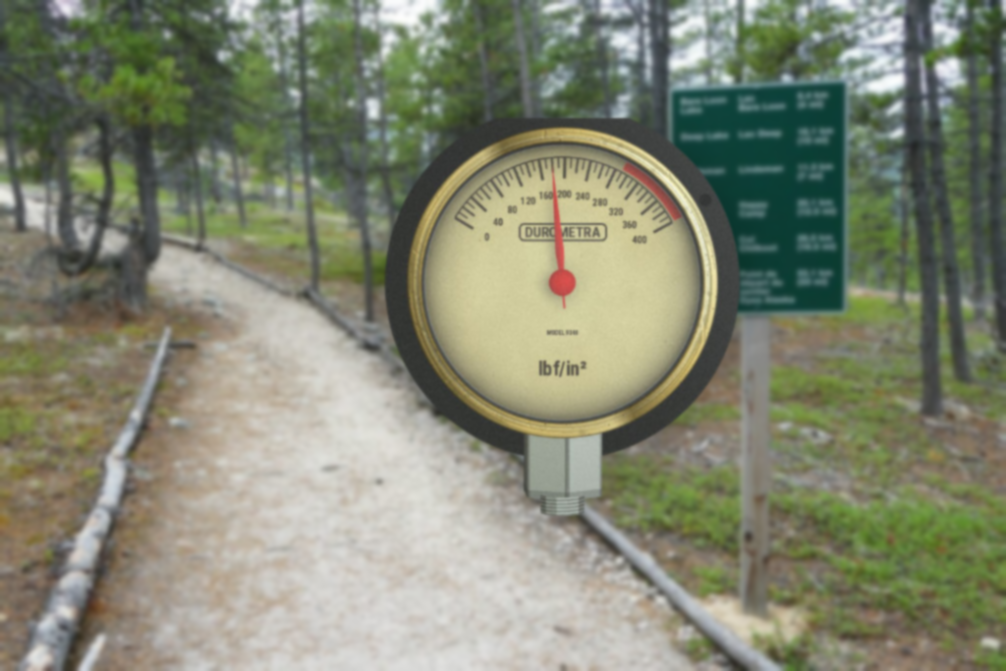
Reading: 180; psi
